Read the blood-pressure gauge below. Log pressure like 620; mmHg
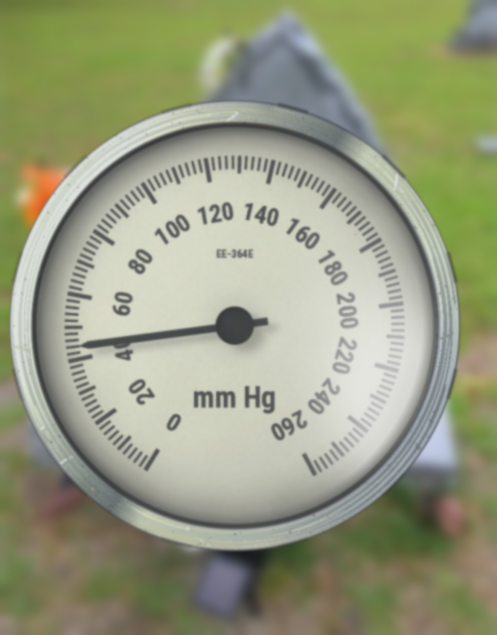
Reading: 44; mmHg
